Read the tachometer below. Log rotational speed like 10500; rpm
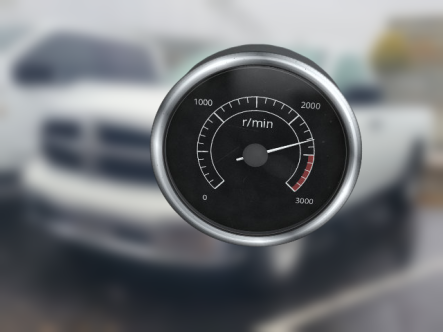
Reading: 2300; rpm
